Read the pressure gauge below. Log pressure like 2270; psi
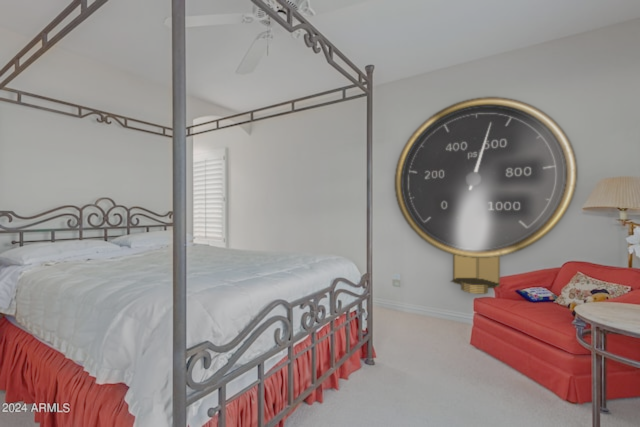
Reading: 550; psi
